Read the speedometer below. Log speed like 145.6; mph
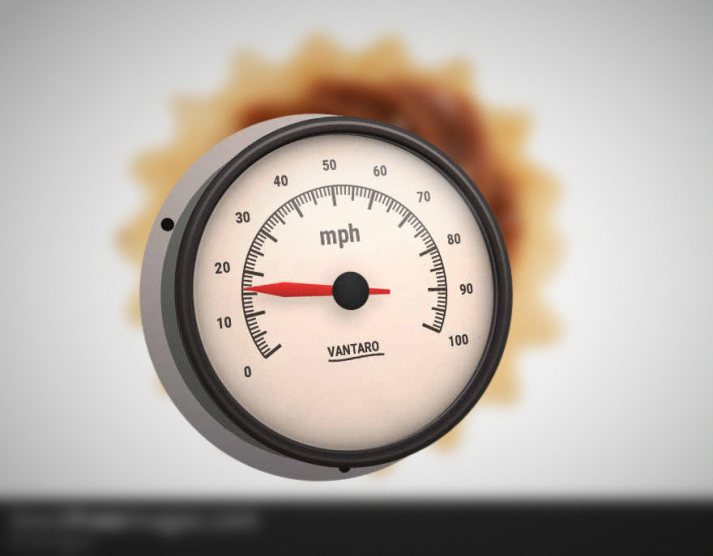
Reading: 16; mph
